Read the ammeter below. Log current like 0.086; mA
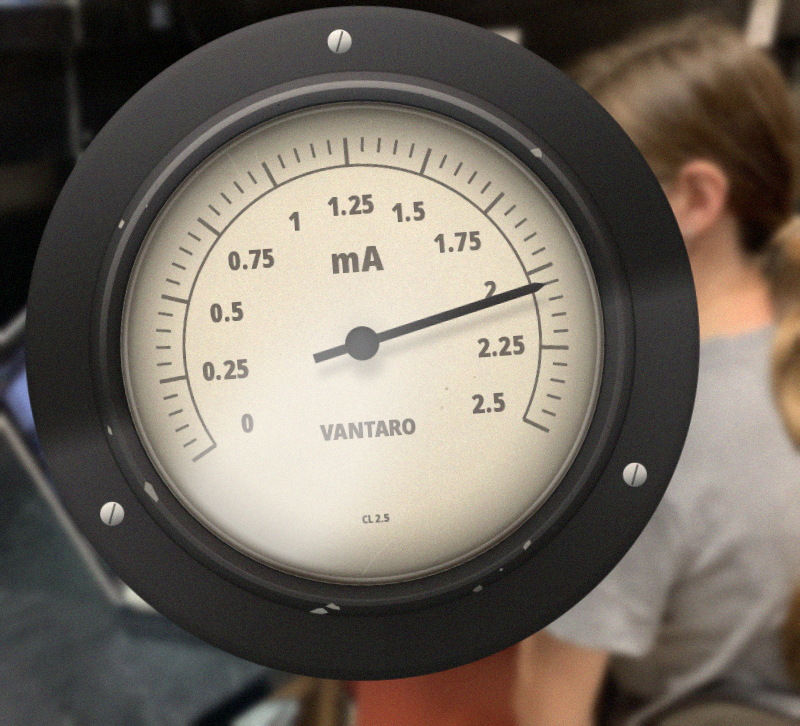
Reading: 2.05; mA
